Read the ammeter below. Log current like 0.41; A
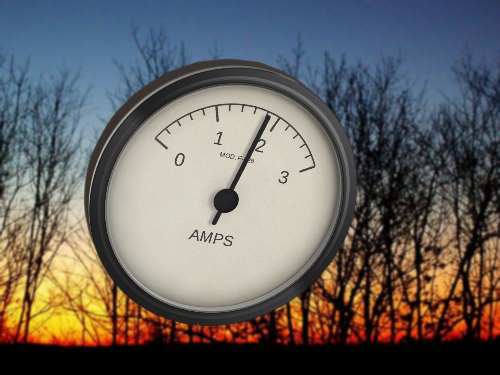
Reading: 1.8; A
